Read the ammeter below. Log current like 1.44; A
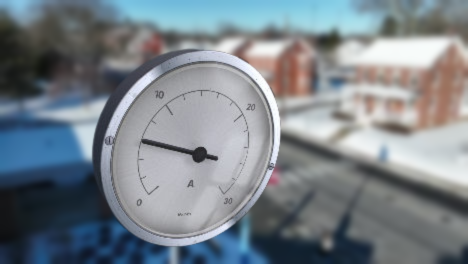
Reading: 6; A
